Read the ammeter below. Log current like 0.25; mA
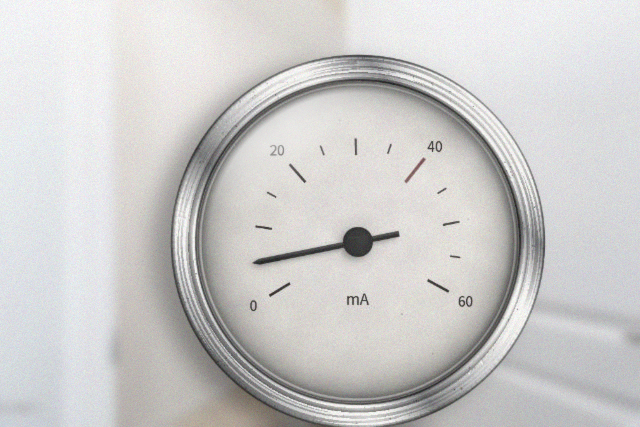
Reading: 5; mA
